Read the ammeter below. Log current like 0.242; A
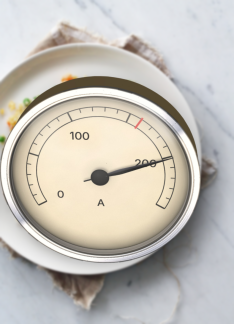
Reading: 200; A
